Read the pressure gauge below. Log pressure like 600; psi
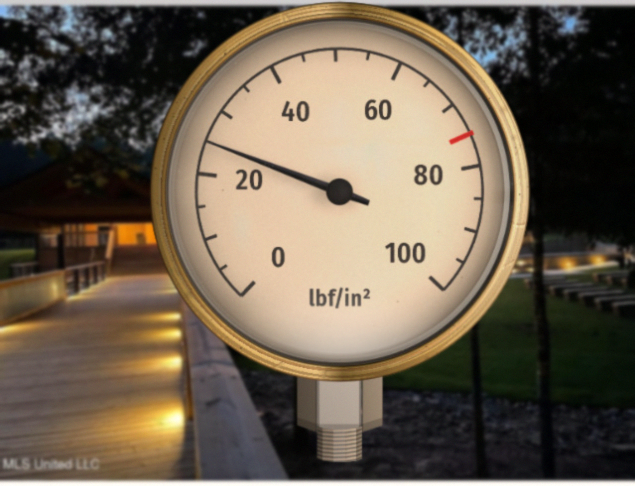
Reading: 25; psi
